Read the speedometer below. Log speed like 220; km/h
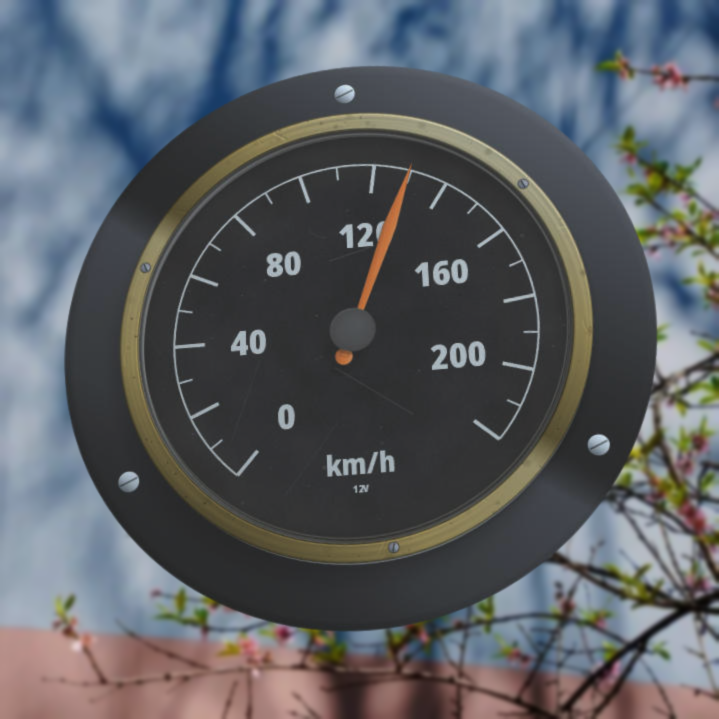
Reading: 130; km/h
